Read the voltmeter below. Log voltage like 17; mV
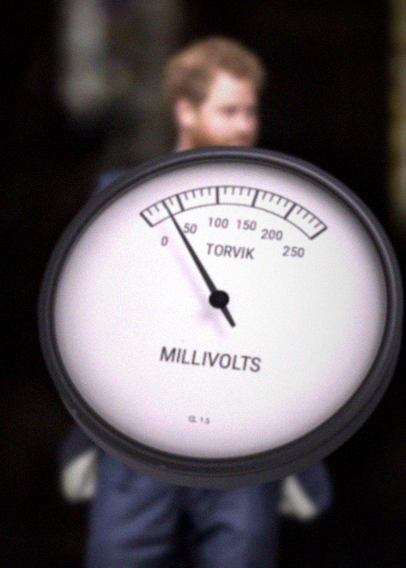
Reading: 30; mV
